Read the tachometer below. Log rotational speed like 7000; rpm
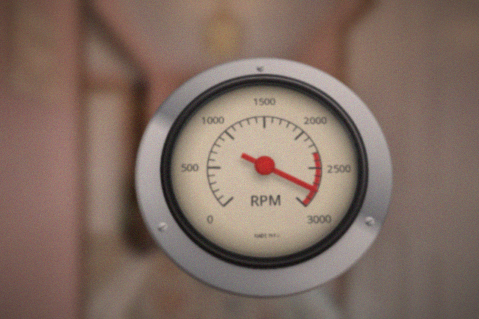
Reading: 2800; rpm
